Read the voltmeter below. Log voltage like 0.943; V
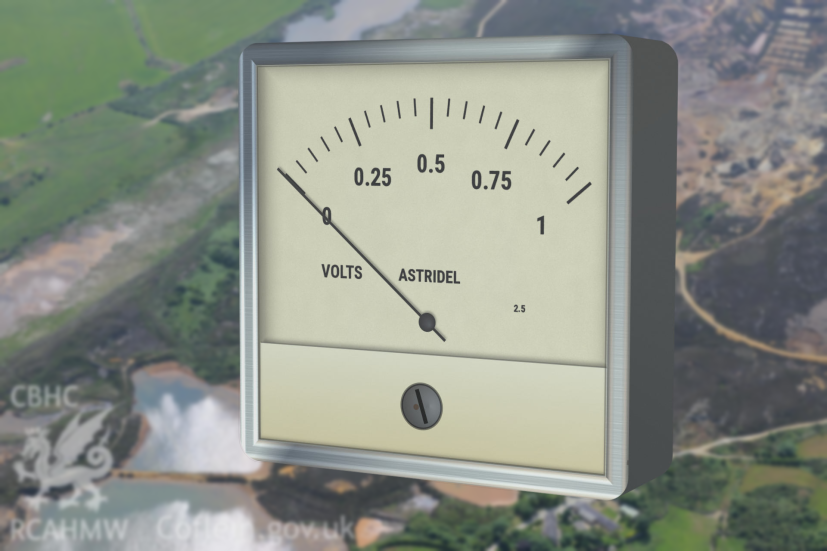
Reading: 0; V
